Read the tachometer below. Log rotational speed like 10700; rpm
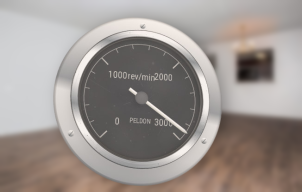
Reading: 2900; rpm
